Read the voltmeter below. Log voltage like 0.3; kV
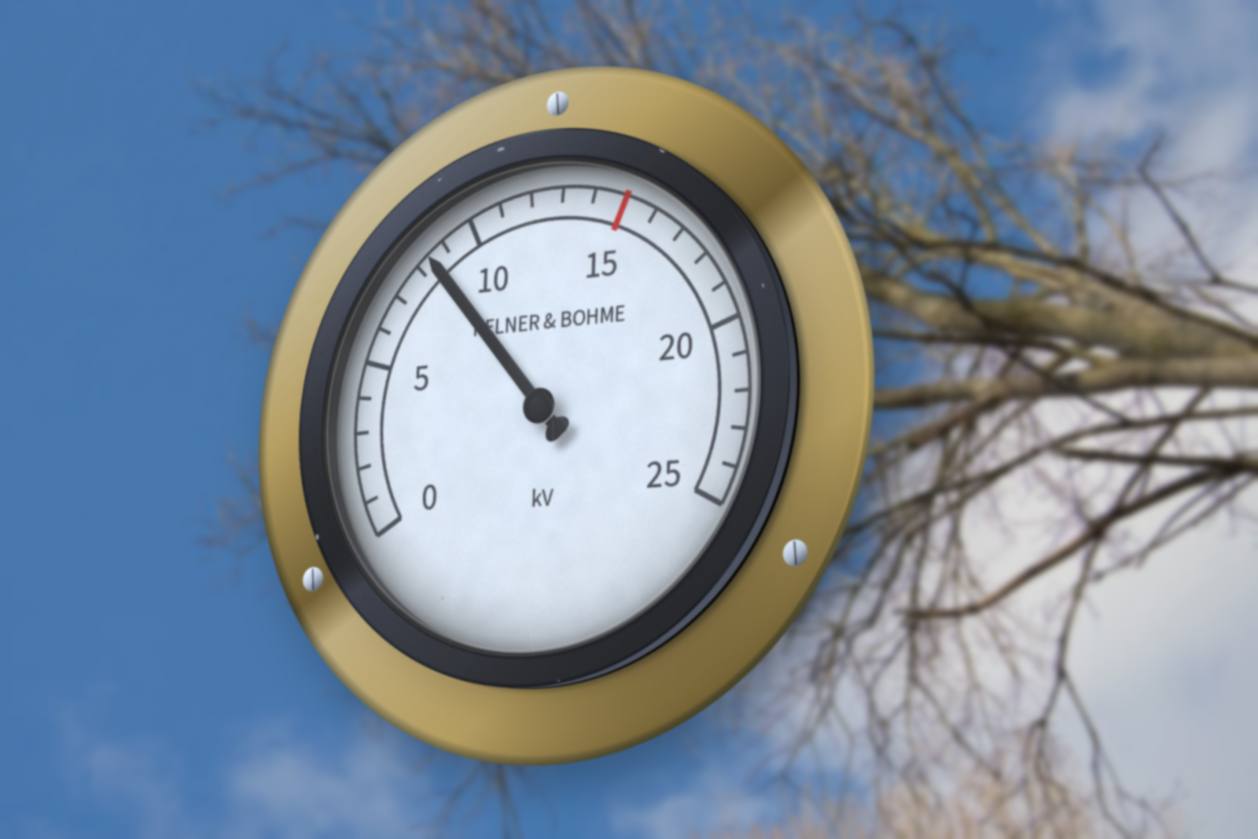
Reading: 8.5; kV
